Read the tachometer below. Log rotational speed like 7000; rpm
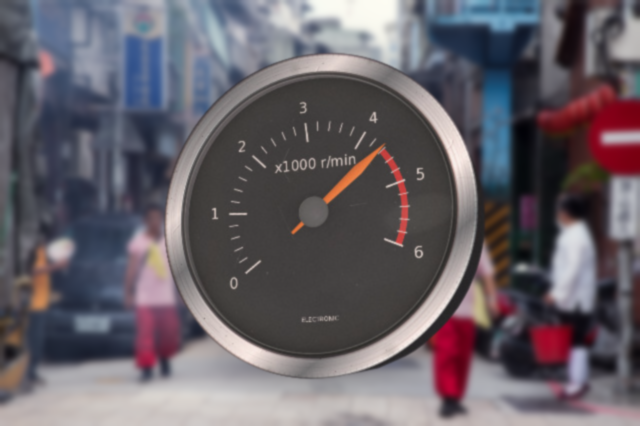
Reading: 4400; rpm
